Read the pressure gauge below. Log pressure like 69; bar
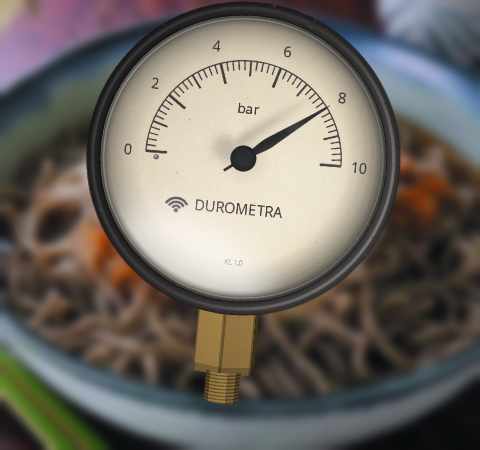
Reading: 8; bar
